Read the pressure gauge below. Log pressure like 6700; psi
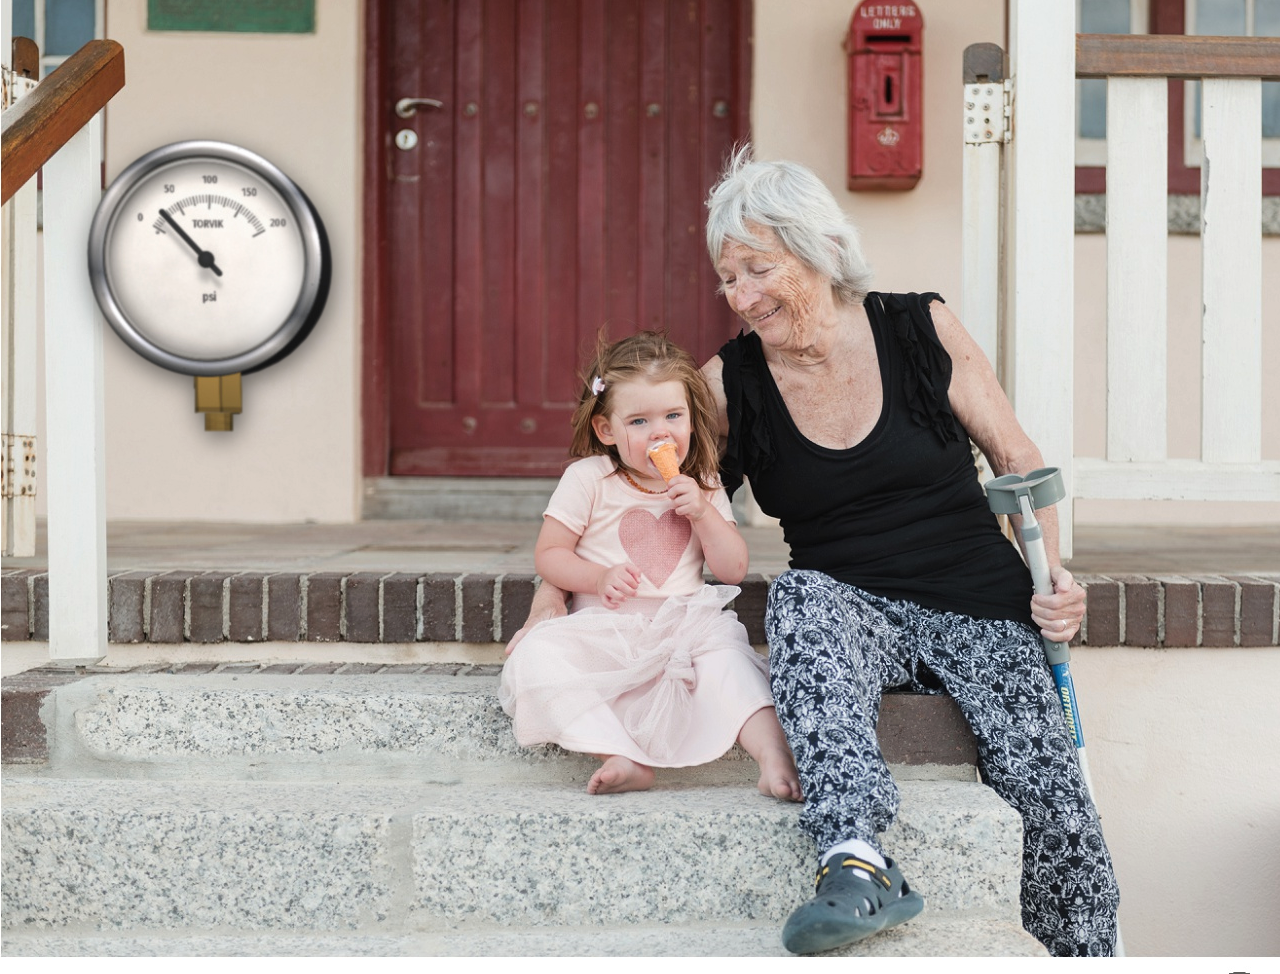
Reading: 25; psi
